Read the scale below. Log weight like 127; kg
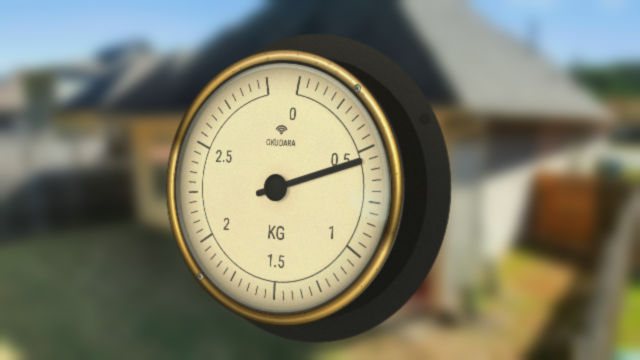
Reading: 0.55; kg
